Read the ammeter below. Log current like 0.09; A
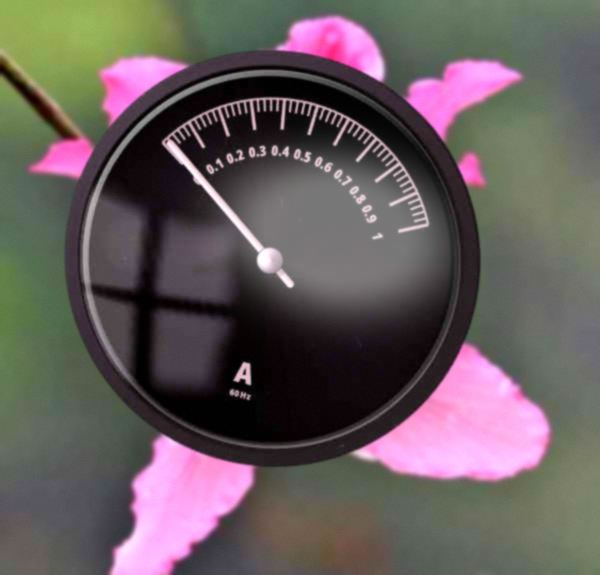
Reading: 0.02; A
